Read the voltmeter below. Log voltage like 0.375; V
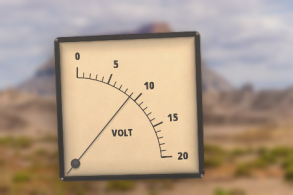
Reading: 9; V
